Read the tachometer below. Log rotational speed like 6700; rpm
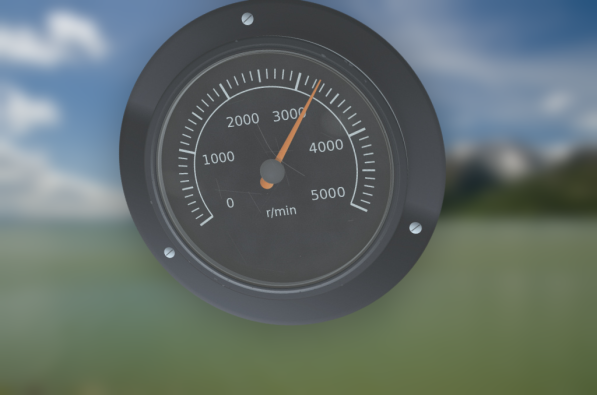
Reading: 3250; rpm
